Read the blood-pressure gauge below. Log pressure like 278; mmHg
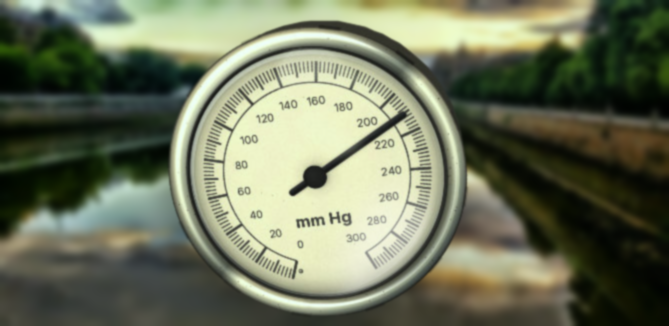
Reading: 210; mmHg
